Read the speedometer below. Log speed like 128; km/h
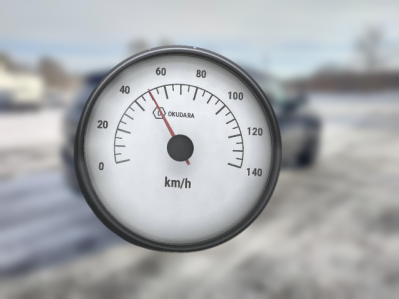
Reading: 50; km/h
